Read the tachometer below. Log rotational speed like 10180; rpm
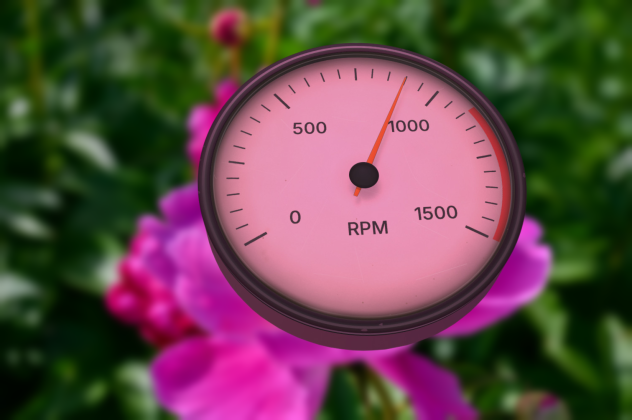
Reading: 900; rpm
